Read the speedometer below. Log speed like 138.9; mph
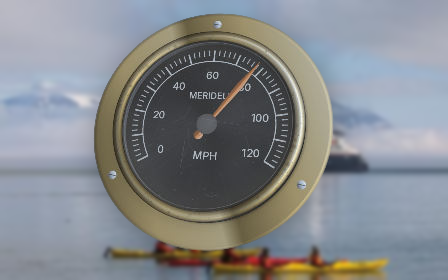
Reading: 78; mph
